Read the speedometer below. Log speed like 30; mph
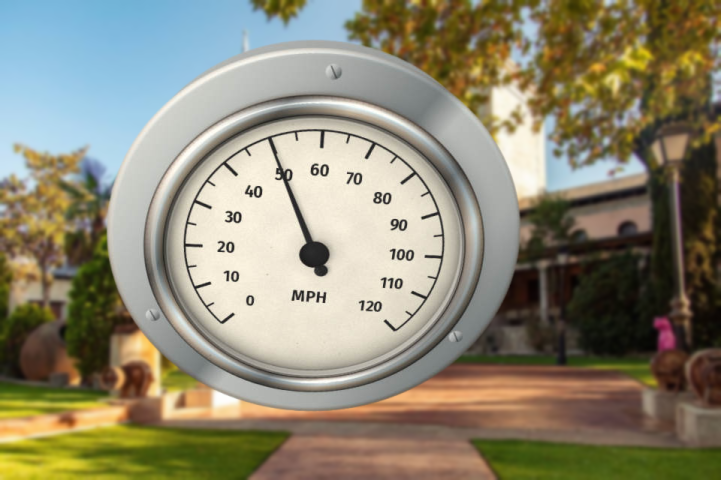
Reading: 50; mph
